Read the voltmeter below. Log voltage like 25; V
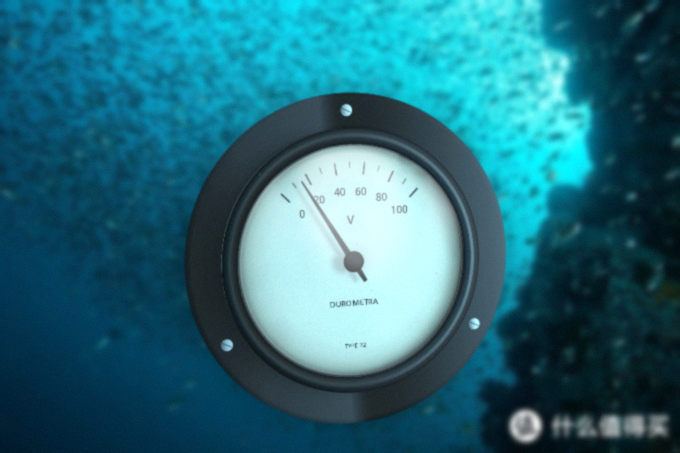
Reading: 15; V
